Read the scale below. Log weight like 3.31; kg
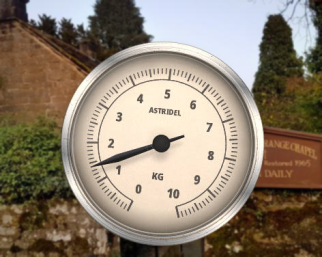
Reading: 1.4; kg
